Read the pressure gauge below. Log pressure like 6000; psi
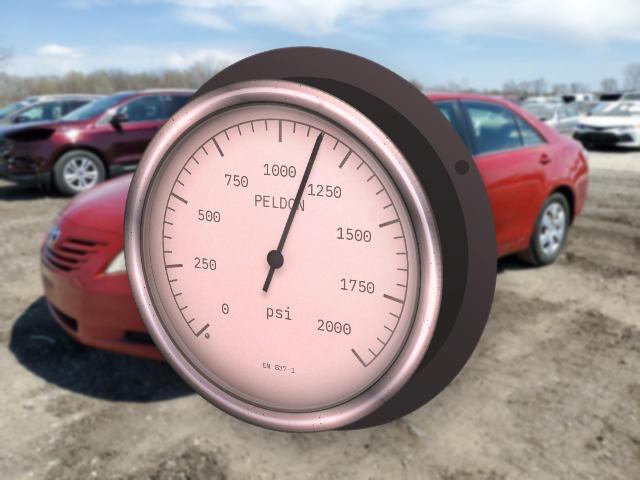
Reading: 1150; psi
